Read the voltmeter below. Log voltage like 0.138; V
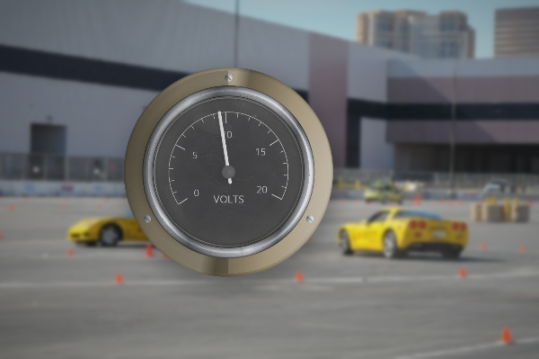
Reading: 9.5; V
